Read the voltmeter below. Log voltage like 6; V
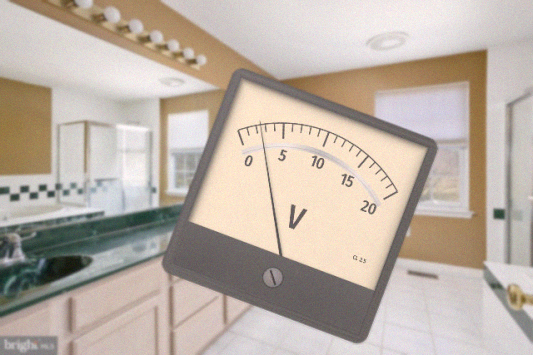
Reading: 2.5; V
